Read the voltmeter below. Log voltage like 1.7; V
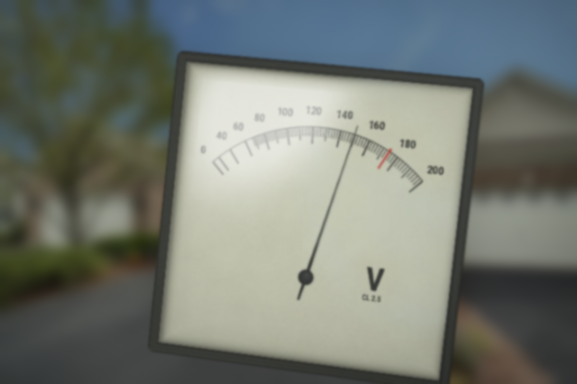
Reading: 150; V
